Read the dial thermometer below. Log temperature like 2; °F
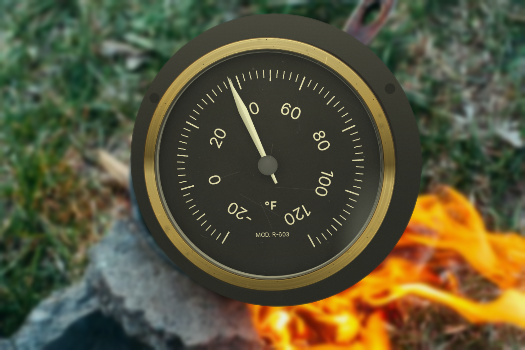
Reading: 38; °F
